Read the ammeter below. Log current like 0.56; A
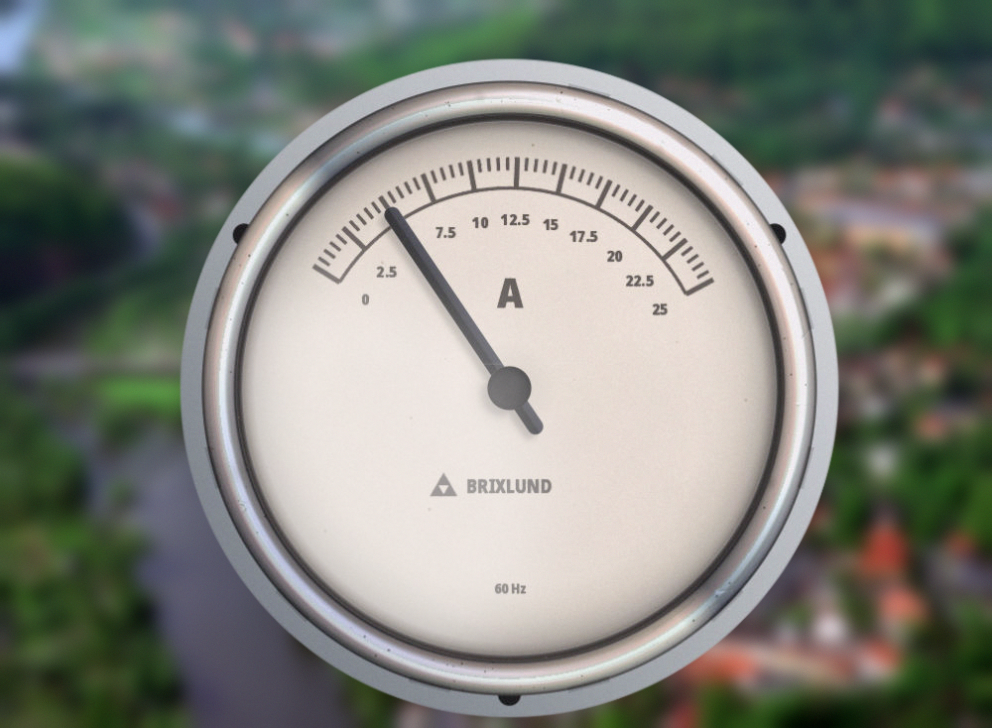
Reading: 5; A
